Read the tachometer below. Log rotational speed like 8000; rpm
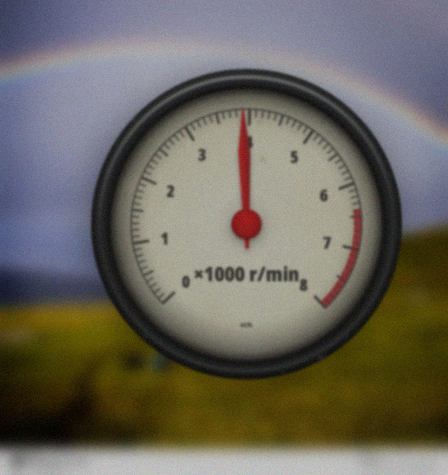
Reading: 3900; rpm
